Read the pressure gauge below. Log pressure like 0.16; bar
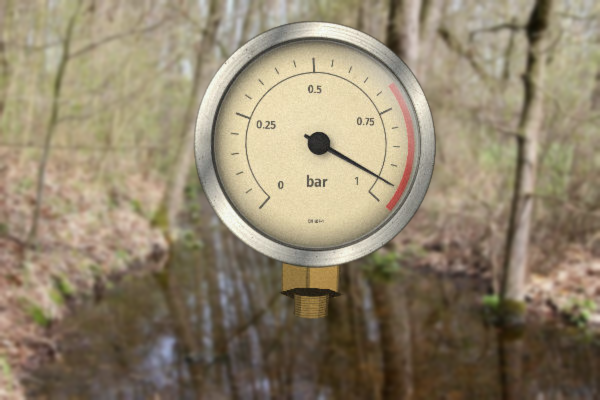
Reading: 0.95; bar
